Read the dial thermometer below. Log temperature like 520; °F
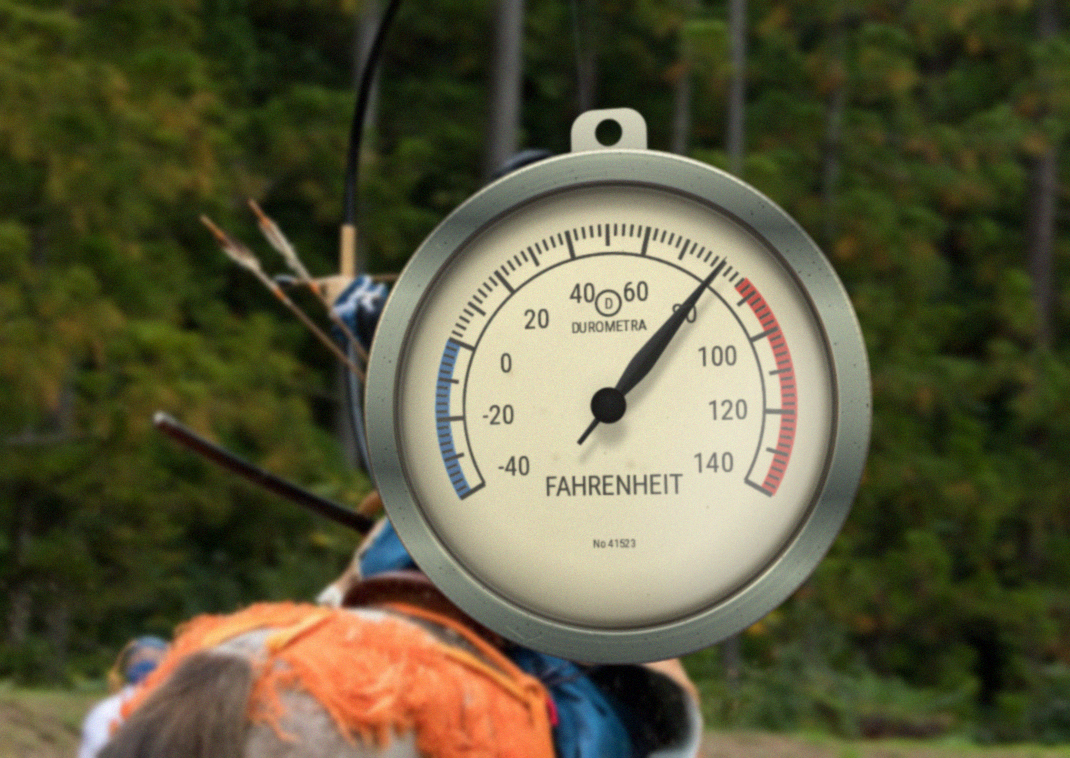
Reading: 80; °F
